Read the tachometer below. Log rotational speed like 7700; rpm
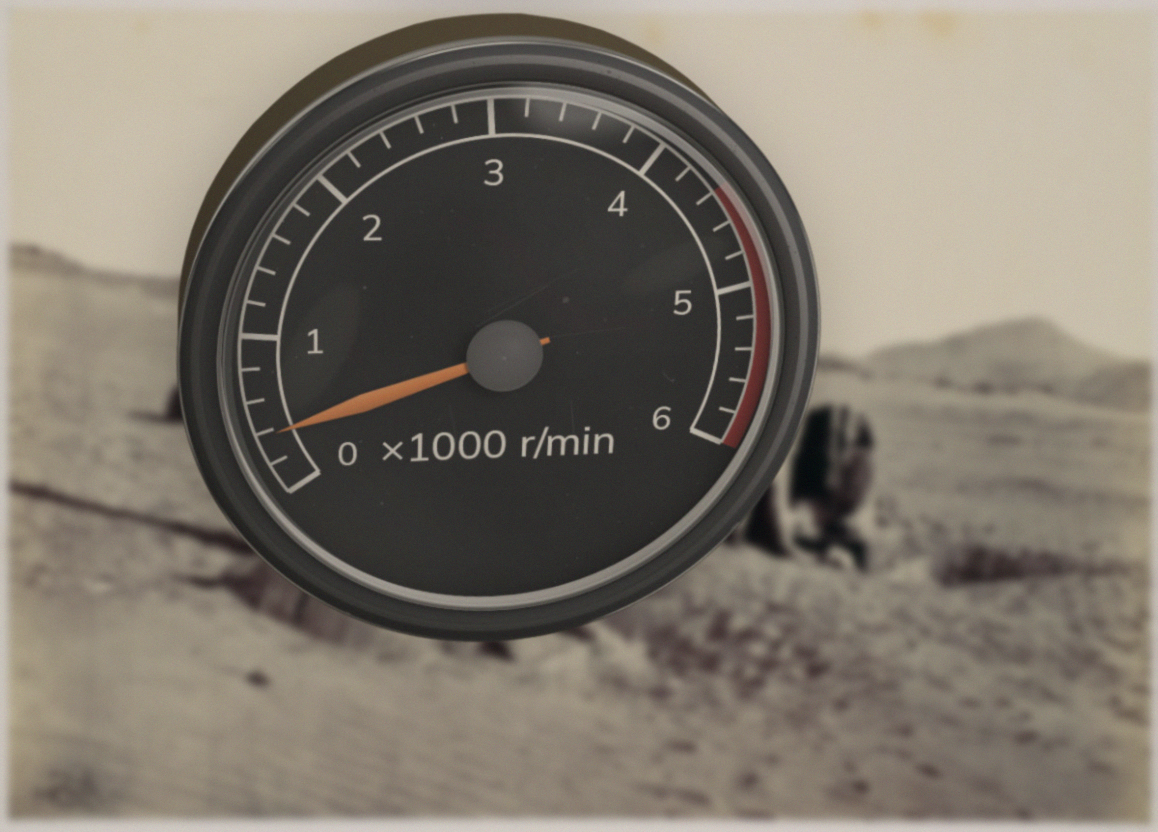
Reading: 400; rpm
